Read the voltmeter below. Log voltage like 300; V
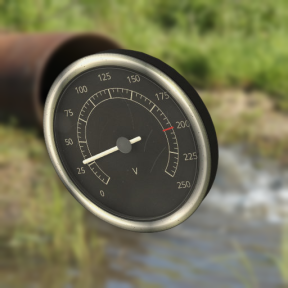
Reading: 30; V
